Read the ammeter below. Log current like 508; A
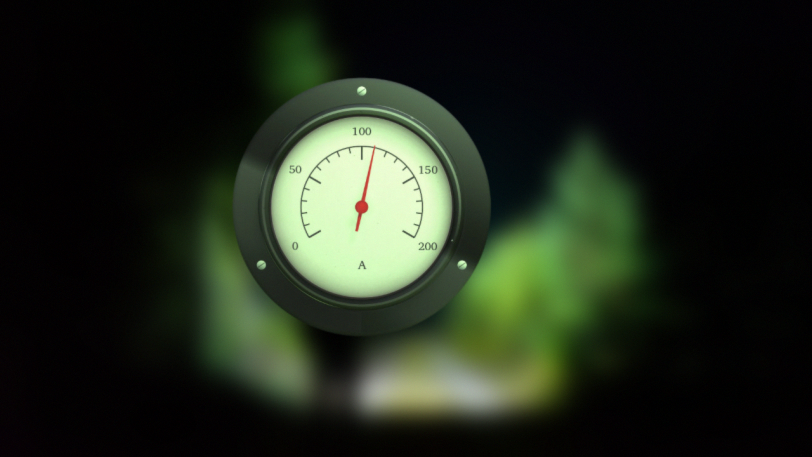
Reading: 110; A
